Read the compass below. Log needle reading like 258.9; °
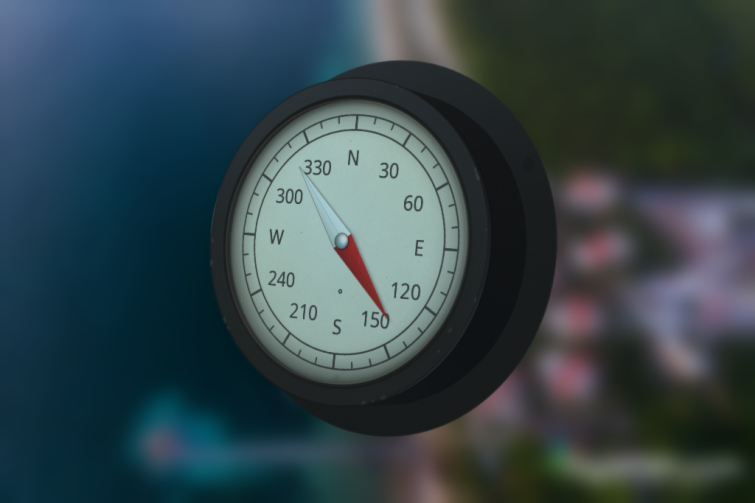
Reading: 140; °
